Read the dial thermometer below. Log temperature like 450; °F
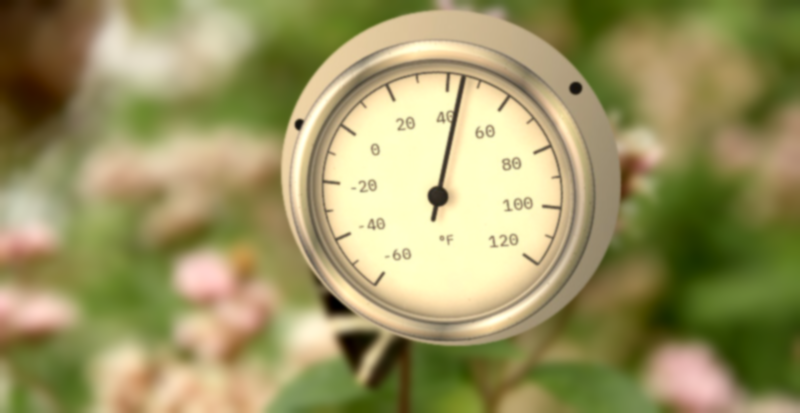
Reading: 45; °F
